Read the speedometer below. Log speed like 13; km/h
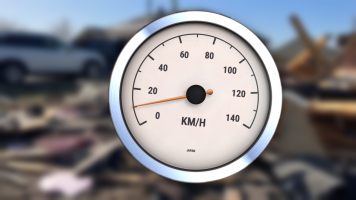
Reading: 10; km/h
